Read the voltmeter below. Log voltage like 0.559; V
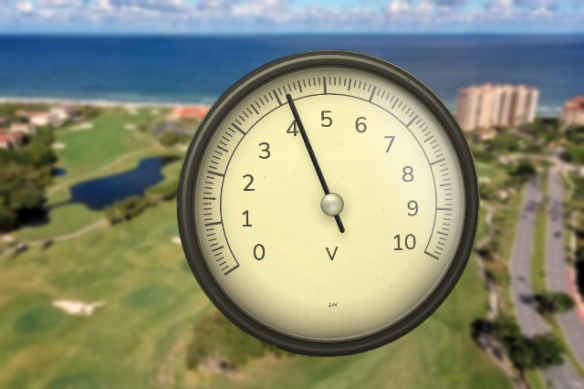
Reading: 4.2; V
